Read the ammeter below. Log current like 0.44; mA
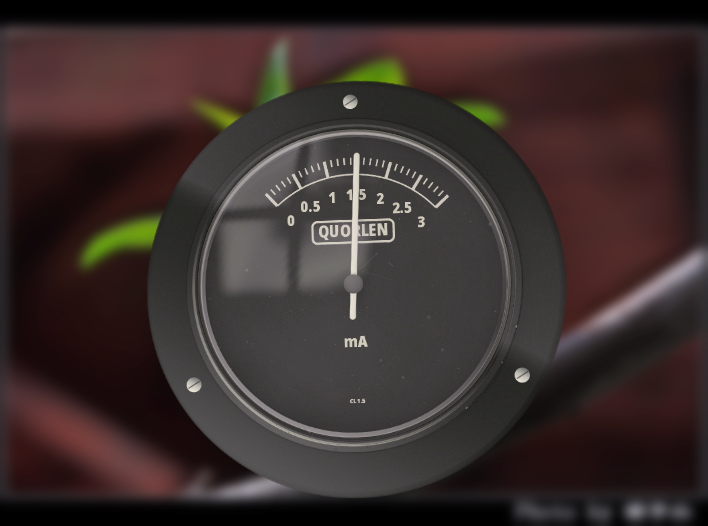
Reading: 1.5; mA
